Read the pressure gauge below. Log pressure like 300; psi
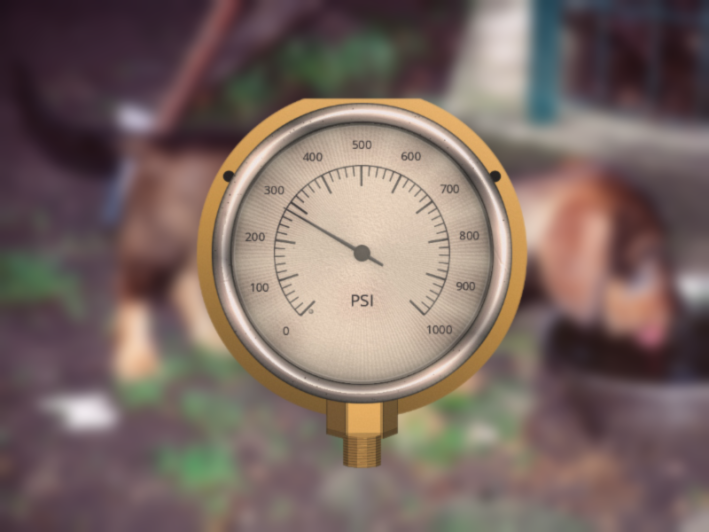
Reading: 280; psi
